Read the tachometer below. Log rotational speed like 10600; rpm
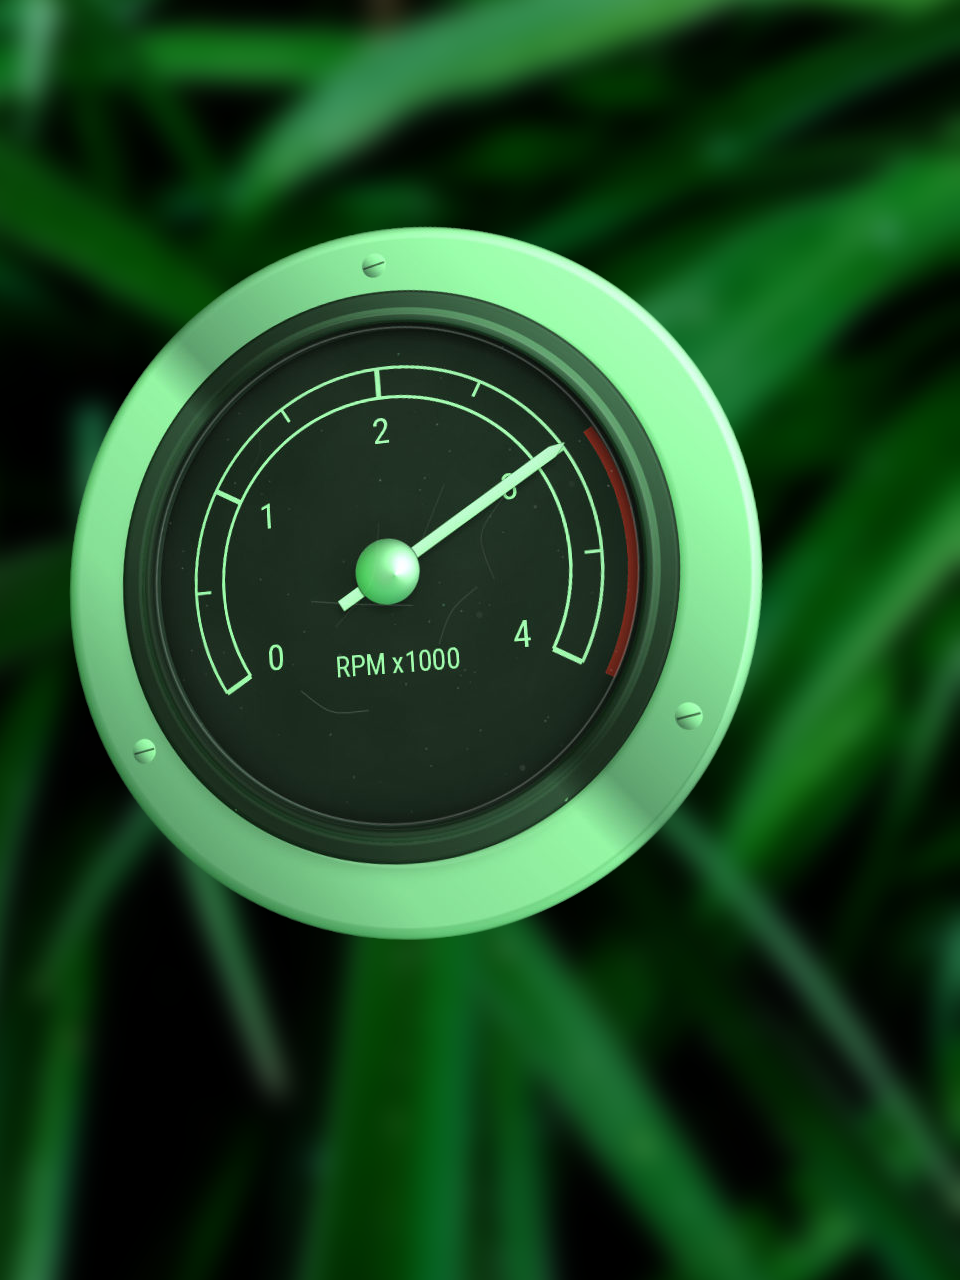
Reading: 3000; rpm
